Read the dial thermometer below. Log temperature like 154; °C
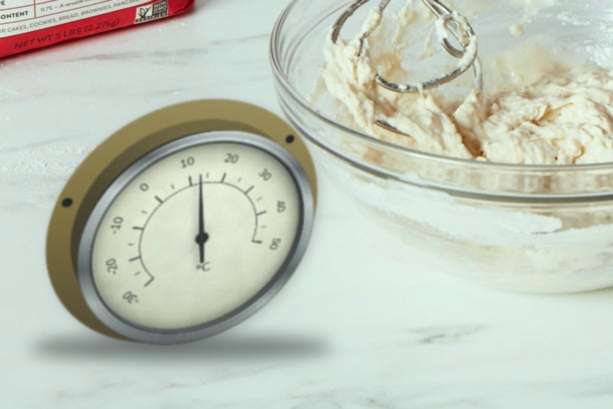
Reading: 12.5; °C
